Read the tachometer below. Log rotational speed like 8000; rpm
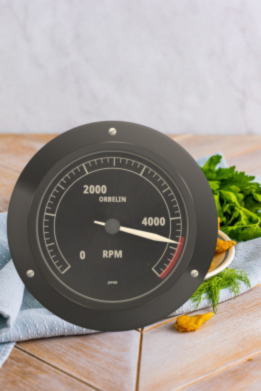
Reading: 4400; rpm
